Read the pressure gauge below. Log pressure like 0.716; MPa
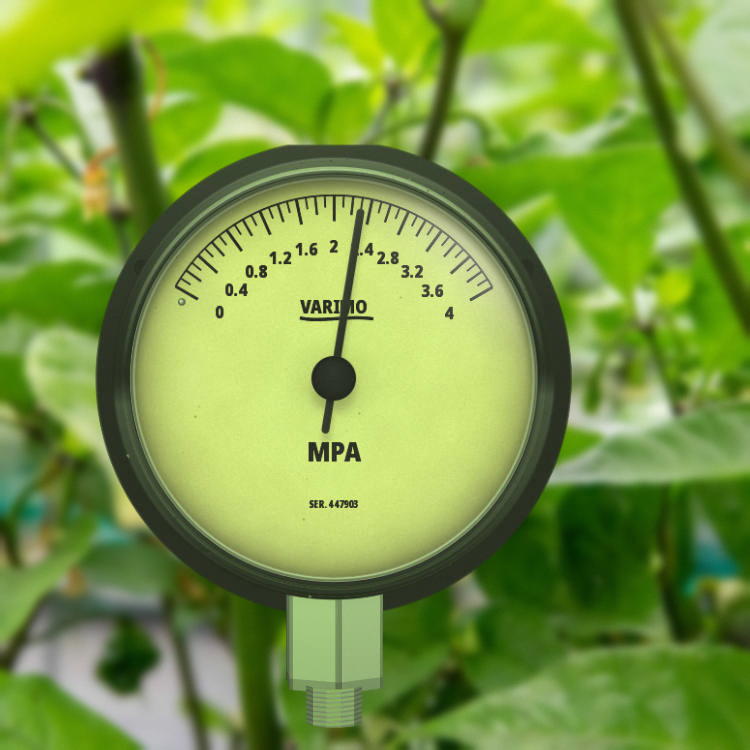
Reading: 2.3; MPa
